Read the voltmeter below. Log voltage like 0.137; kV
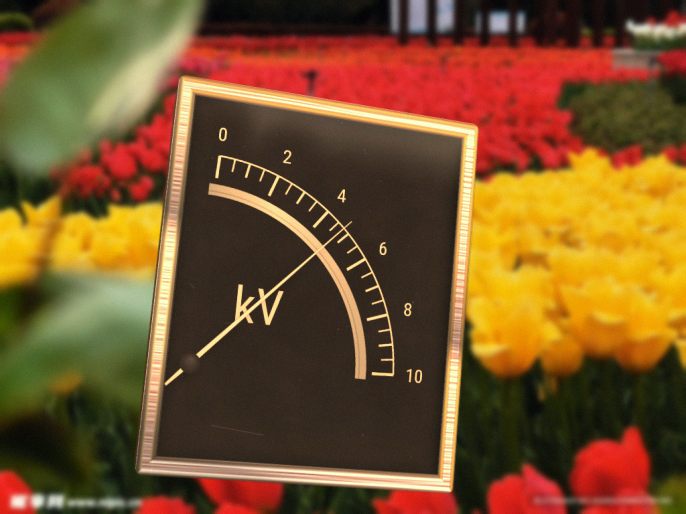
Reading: 4.75; kV
